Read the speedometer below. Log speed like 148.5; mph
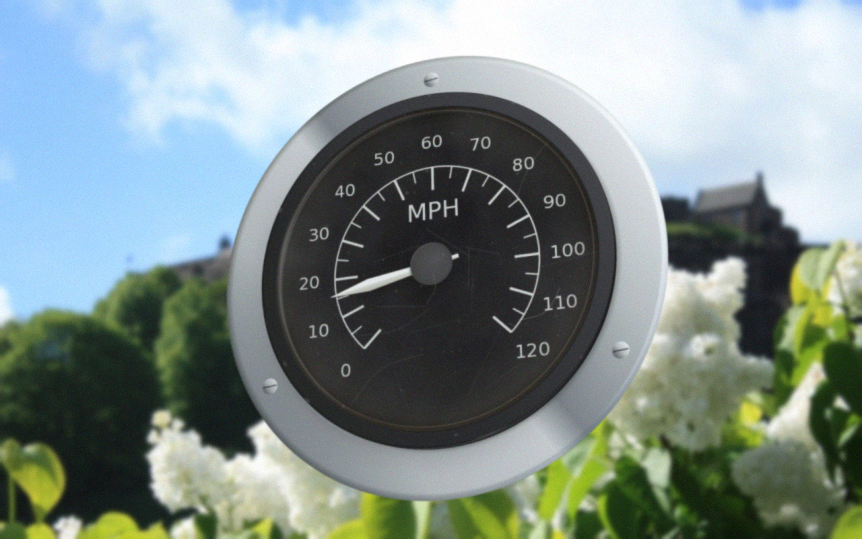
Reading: 15; mph
